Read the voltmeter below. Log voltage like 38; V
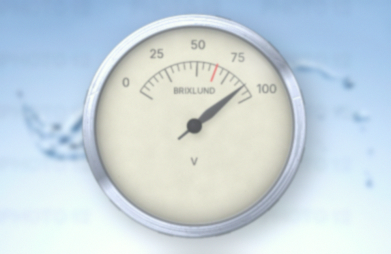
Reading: 90; V
